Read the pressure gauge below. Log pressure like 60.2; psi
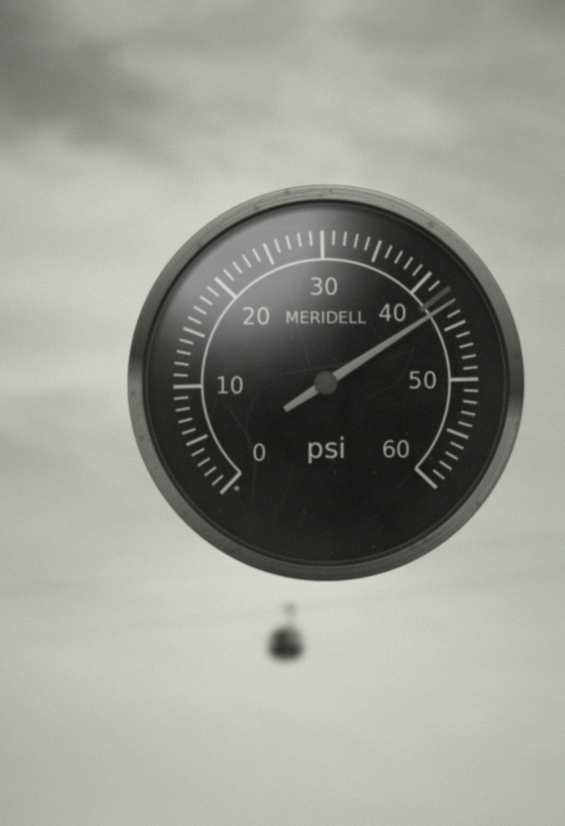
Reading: 43; psi
